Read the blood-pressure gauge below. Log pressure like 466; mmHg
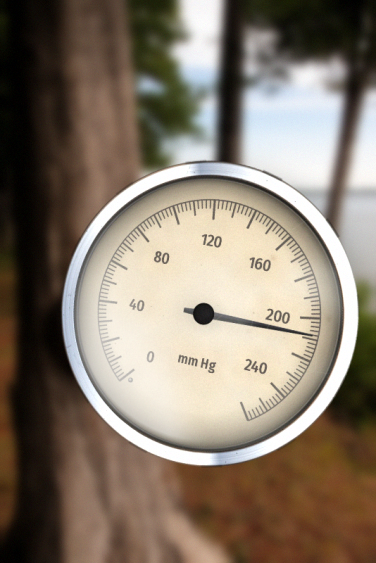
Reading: 208; mmHg
